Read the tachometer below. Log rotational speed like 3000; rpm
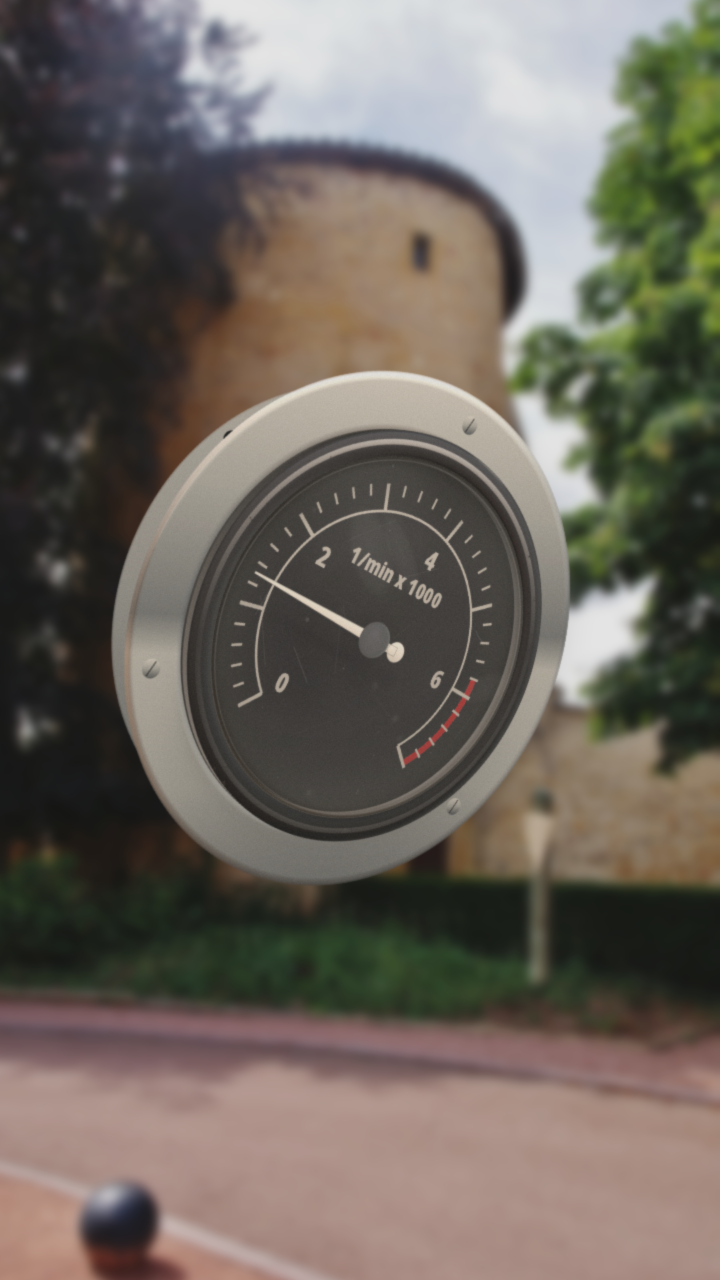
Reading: 1300; rpm
